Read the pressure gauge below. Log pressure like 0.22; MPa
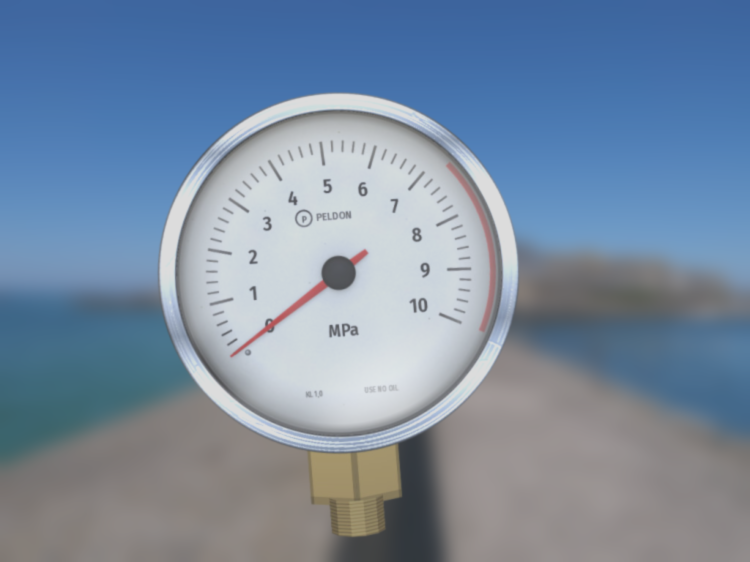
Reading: 0; MPa
